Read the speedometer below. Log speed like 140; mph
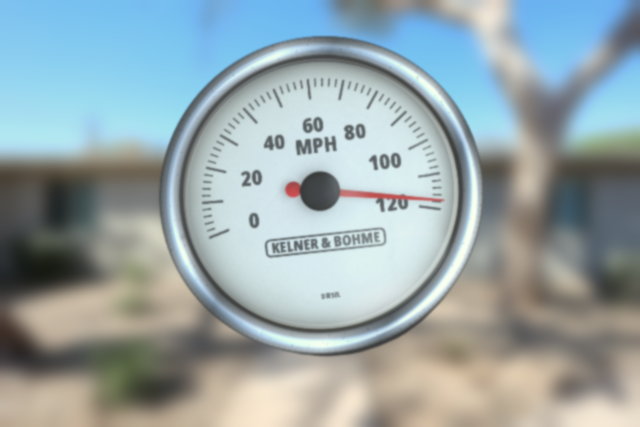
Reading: 118; mph
